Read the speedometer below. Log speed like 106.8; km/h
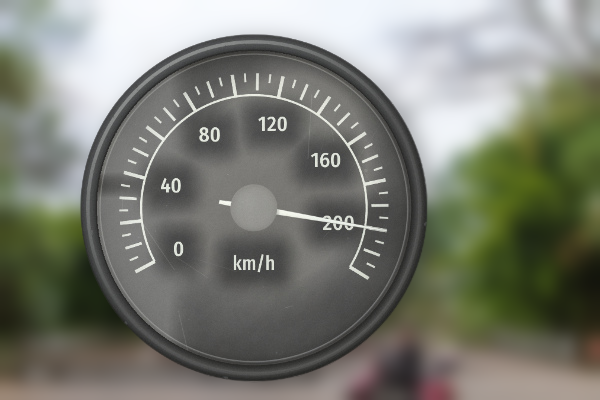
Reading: 200; km/h
